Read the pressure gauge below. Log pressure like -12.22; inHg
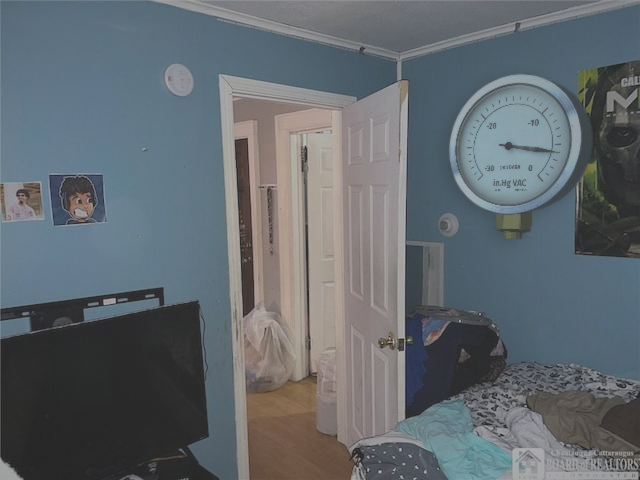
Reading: -4; inHg
